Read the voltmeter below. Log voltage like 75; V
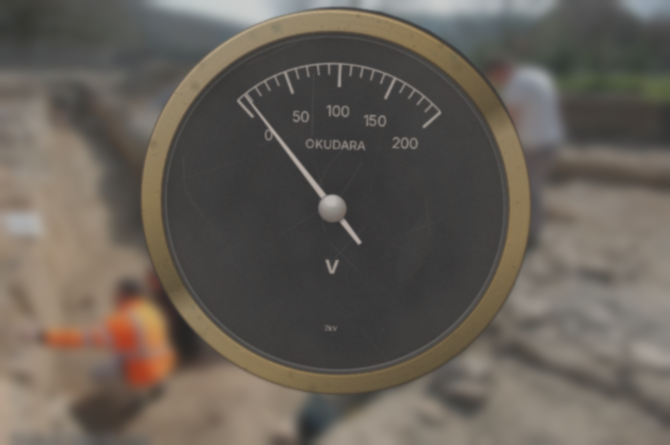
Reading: 10; V
